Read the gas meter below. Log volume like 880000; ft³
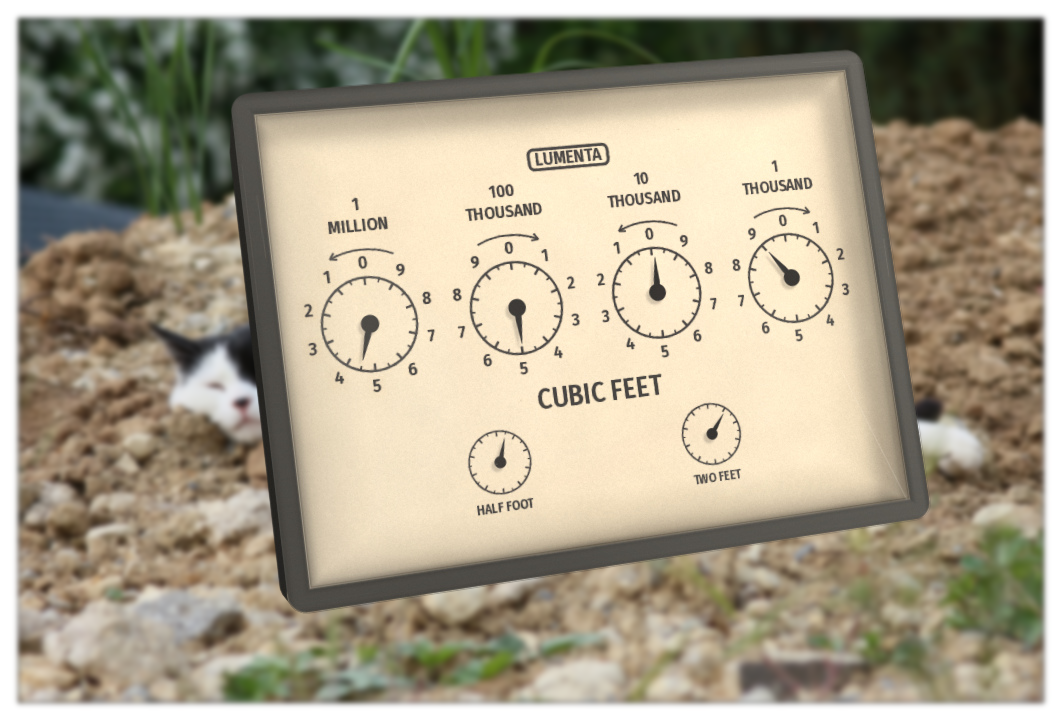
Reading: 449900; ft³
